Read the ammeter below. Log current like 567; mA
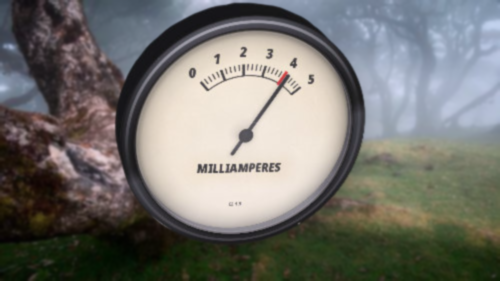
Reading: 4; mA
